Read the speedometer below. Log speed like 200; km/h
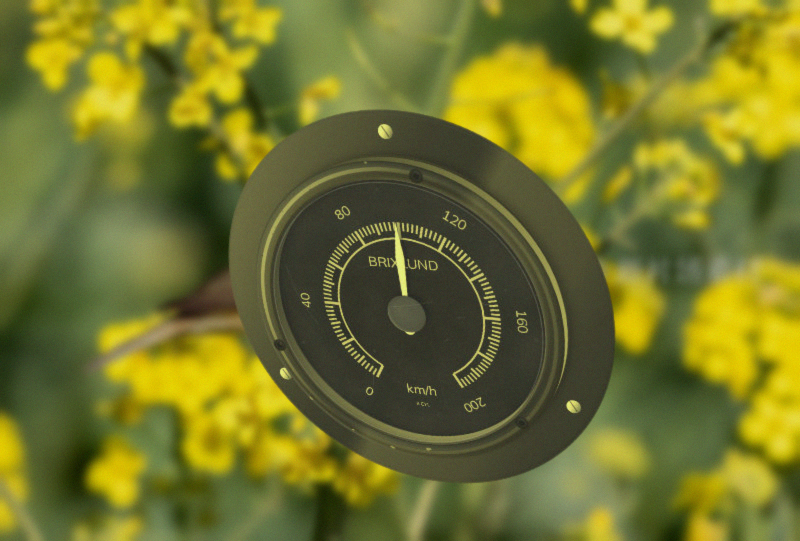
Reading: 100; km/h
